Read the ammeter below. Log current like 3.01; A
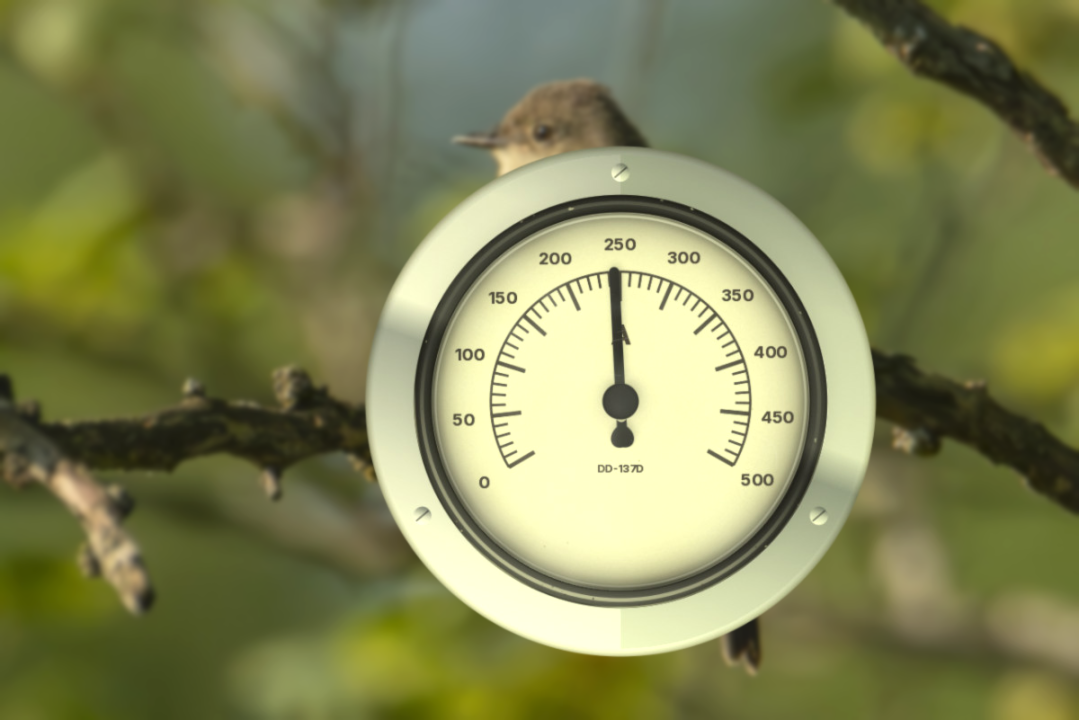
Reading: 245; A
